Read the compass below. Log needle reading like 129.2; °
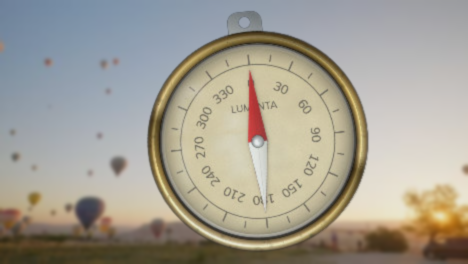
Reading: 0; °
